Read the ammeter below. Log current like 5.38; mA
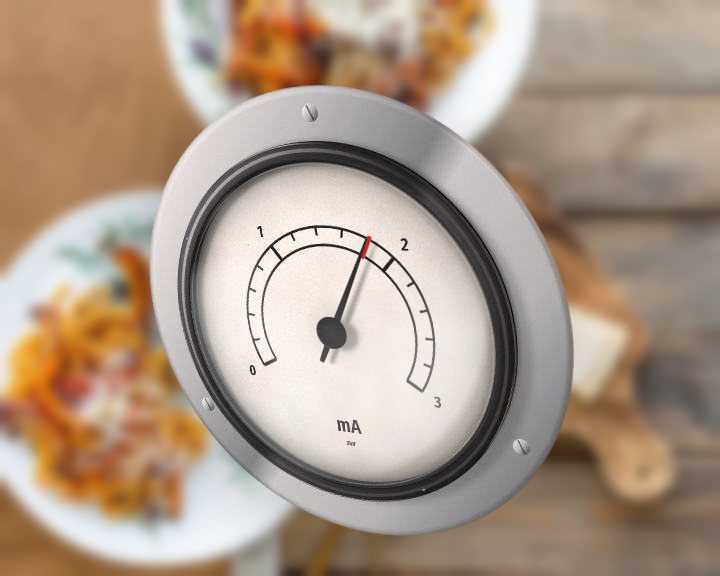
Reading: 1.8; mA
